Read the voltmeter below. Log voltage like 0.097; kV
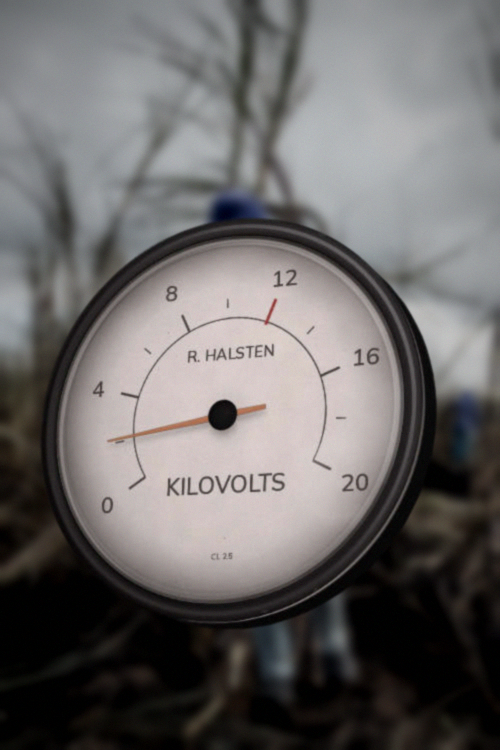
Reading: 2; kV
